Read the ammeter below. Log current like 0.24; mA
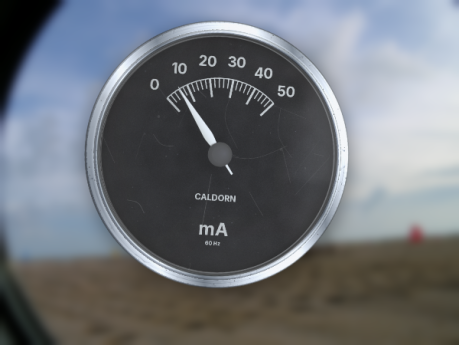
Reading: 6; mA
